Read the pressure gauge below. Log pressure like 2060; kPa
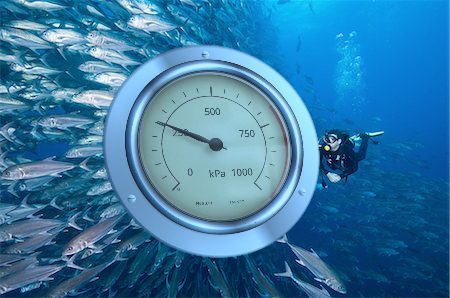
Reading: 250; kPa
